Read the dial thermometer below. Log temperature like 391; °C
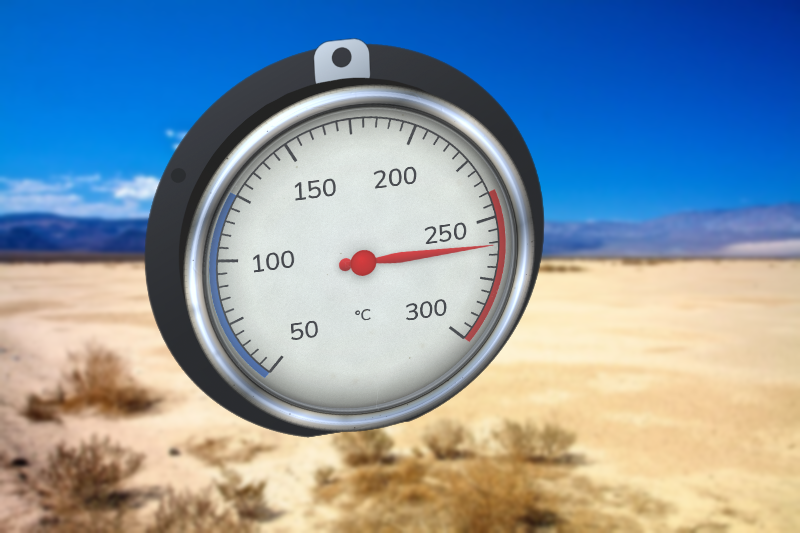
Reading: 260; °C
